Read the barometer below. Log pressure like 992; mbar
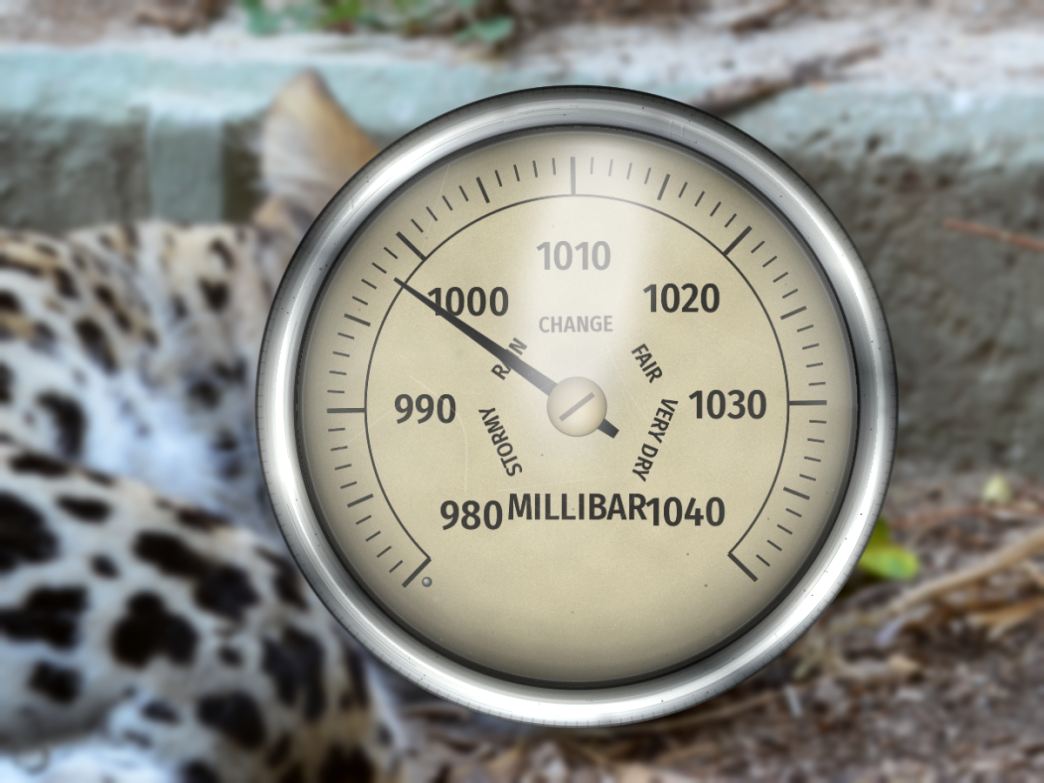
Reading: 998; mbar
